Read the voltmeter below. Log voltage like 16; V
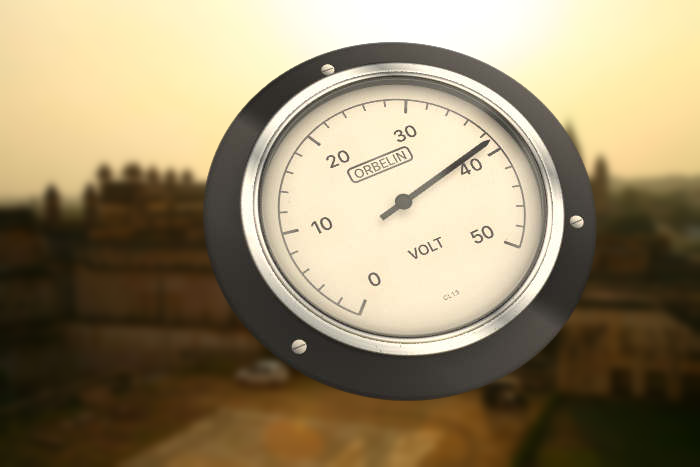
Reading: 39; V
